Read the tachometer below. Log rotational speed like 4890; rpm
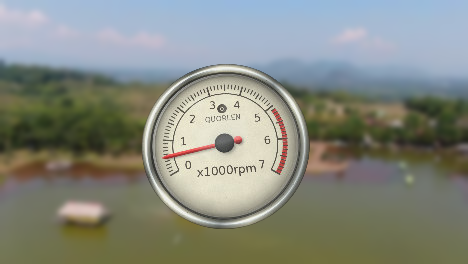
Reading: 500; rpm
